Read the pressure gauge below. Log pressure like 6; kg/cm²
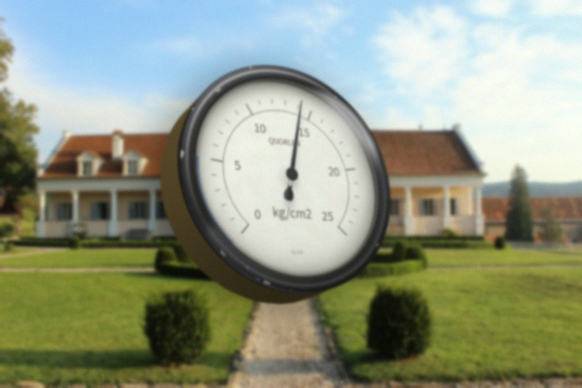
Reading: 14; kg/cm²
